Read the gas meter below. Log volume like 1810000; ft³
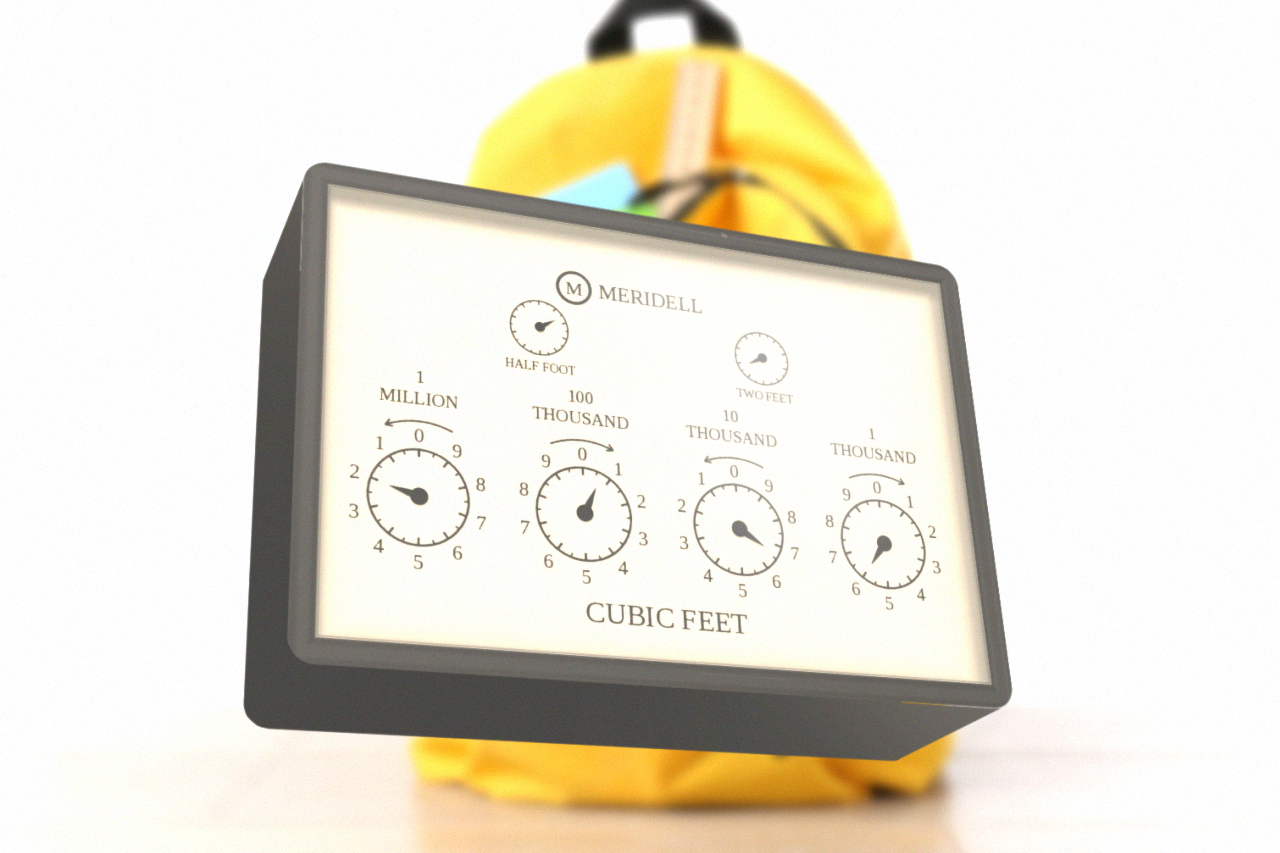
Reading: 206600; ft³
